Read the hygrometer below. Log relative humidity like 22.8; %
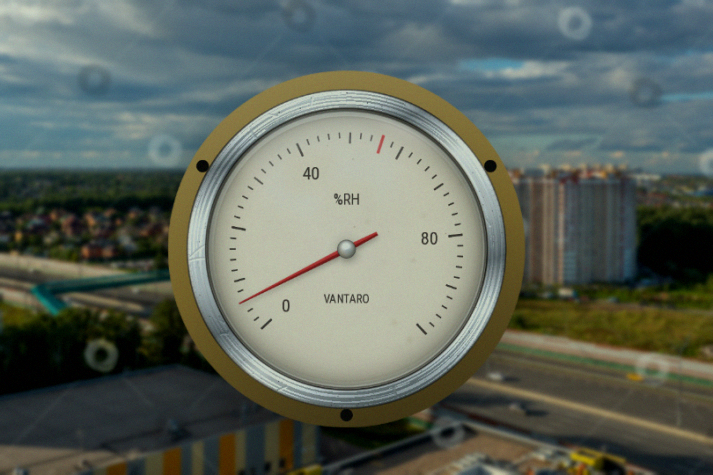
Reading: 6; %
